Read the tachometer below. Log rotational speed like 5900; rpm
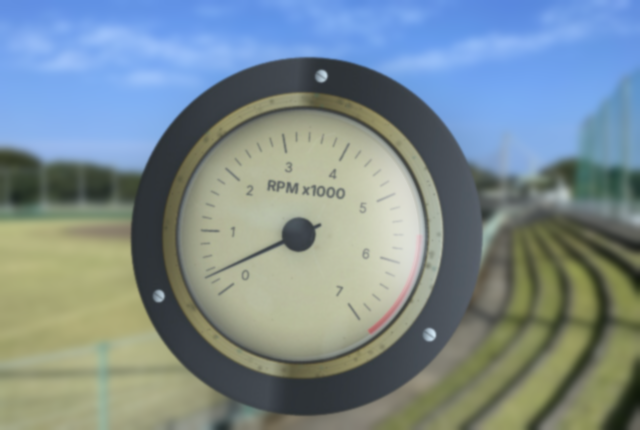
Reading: 300; rpm
